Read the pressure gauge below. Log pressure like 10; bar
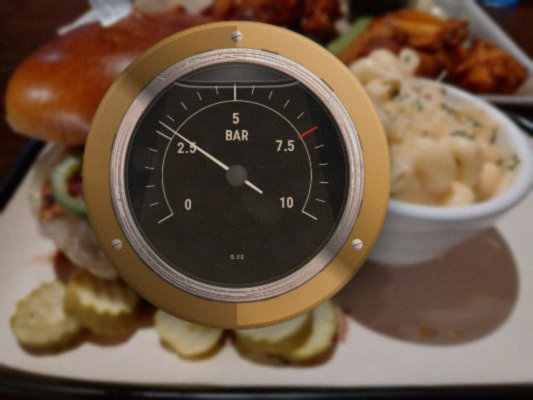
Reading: 2.75; bar
